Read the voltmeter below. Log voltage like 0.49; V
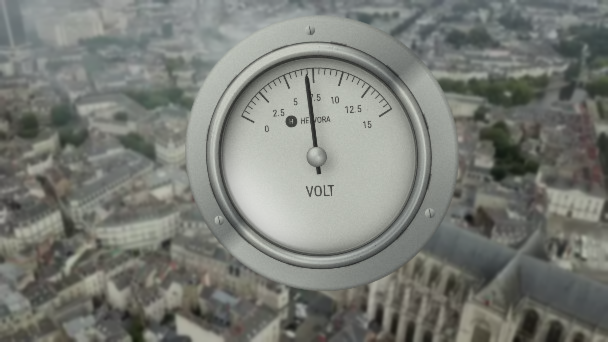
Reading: 7; V
